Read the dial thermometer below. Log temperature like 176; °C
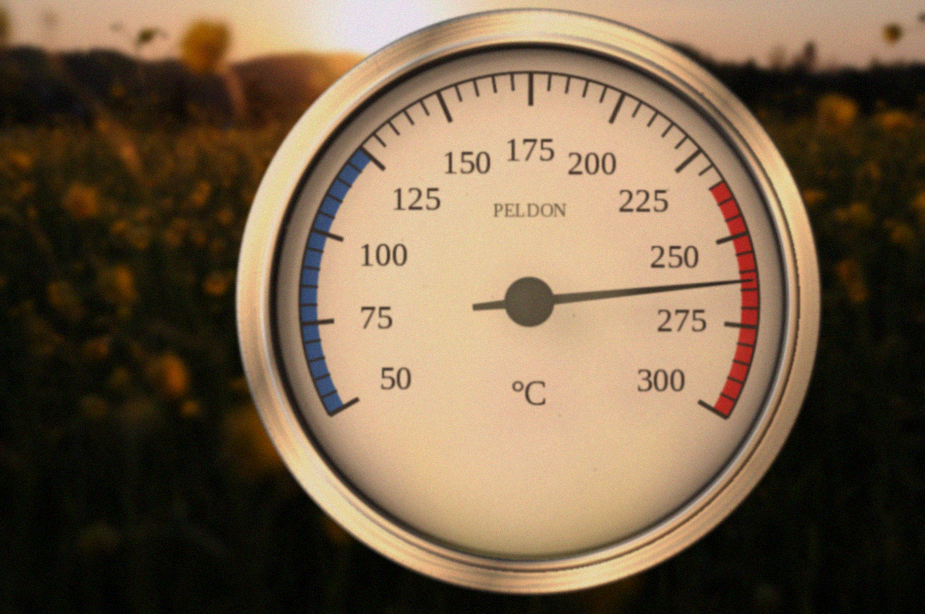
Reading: 262.5; °C
